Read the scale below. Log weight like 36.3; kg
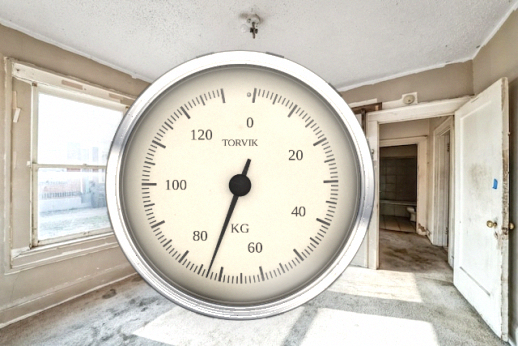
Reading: 73; kg
